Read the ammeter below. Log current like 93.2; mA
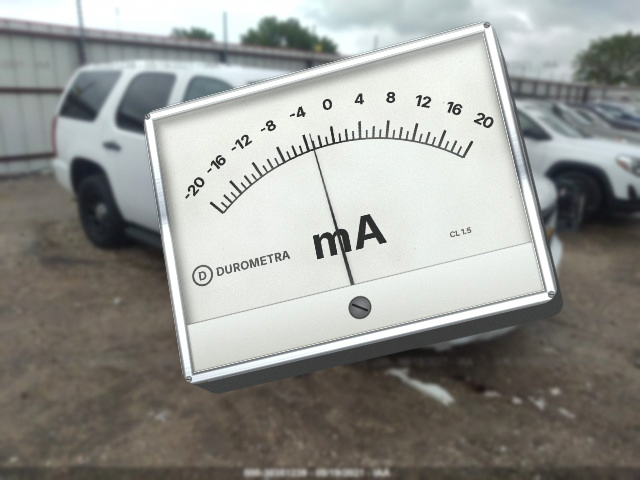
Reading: -3; mA
